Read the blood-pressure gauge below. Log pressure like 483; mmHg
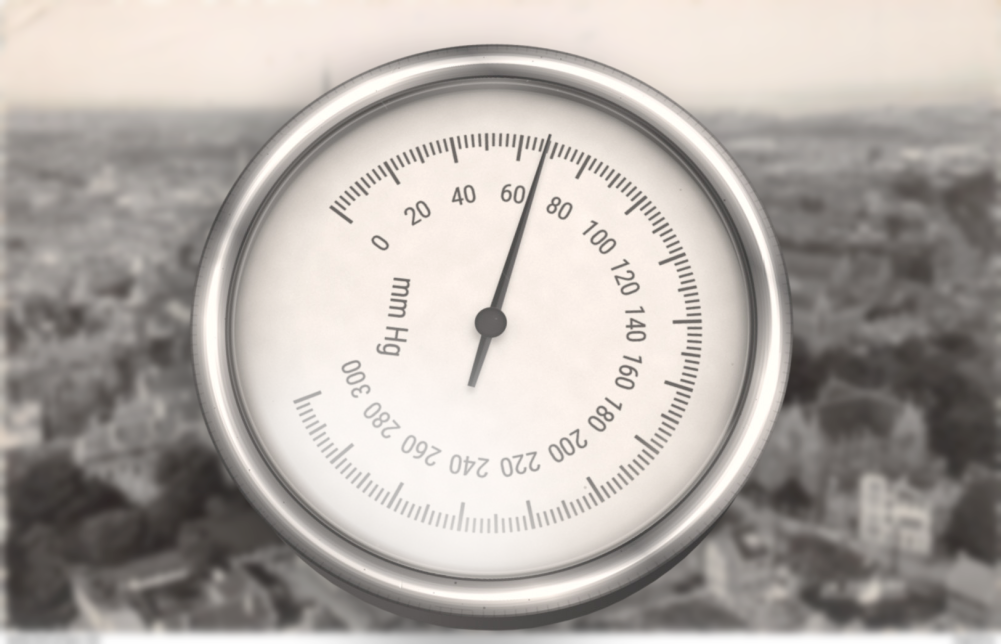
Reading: 68; mmHg
